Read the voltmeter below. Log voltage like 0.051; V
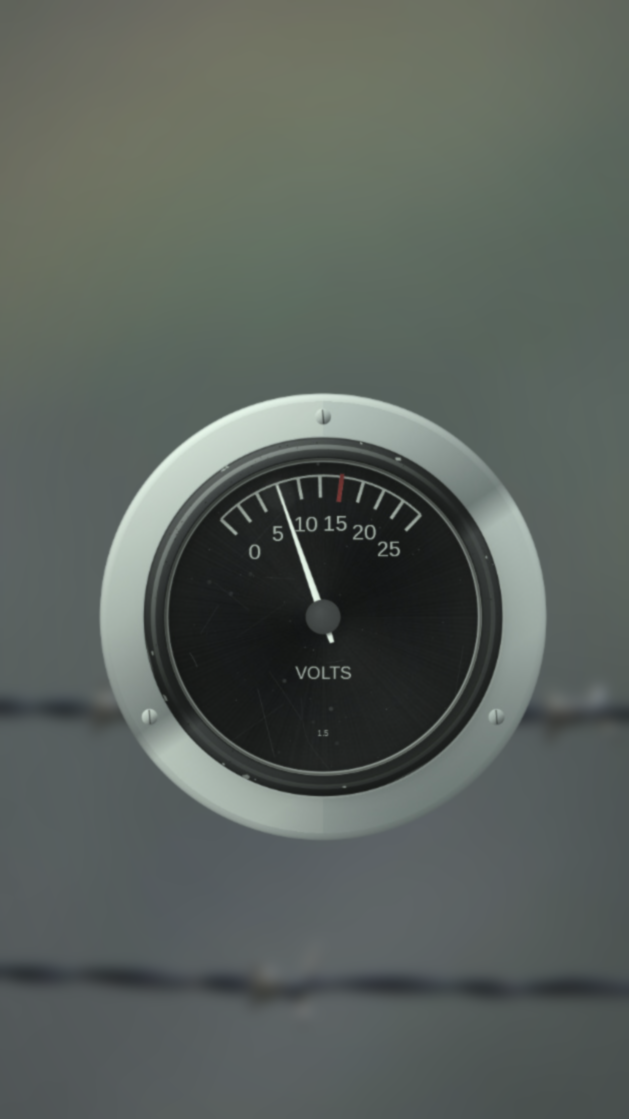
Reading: 7.5; V
